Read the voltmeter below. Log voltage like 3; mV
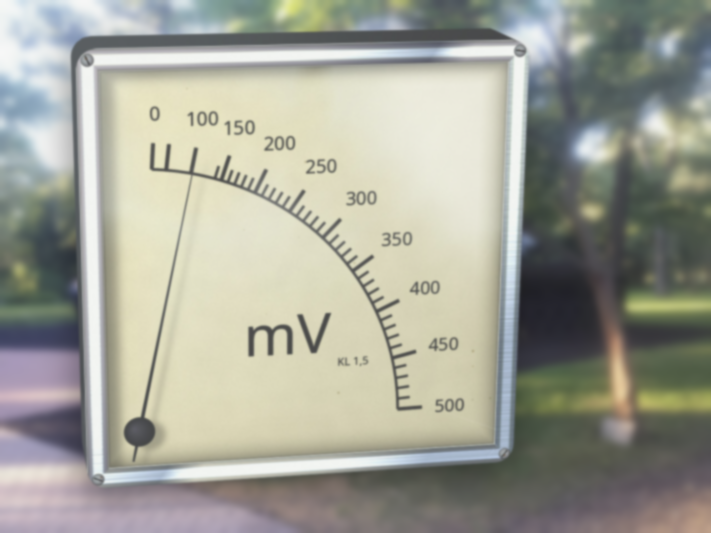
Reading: 100; mV
